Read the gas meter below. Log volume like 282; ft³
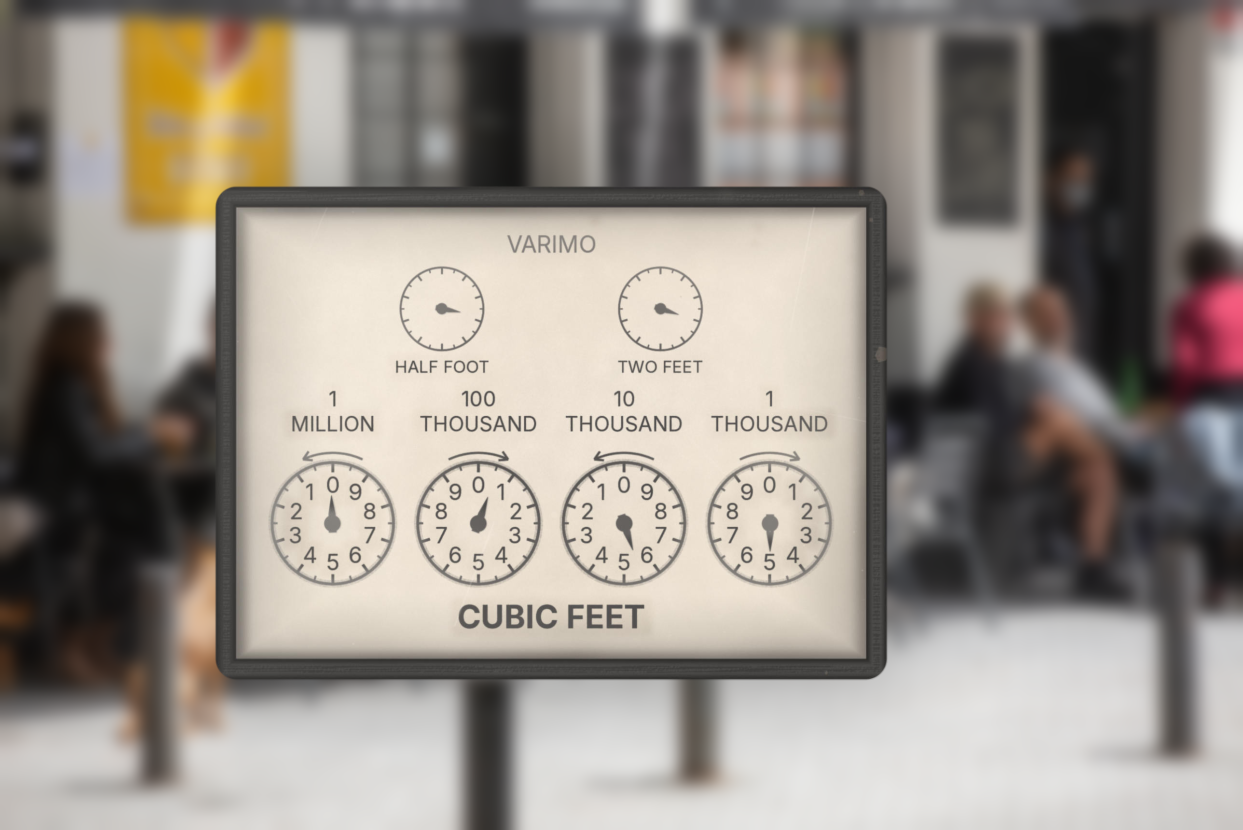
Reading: 5500; ft³
